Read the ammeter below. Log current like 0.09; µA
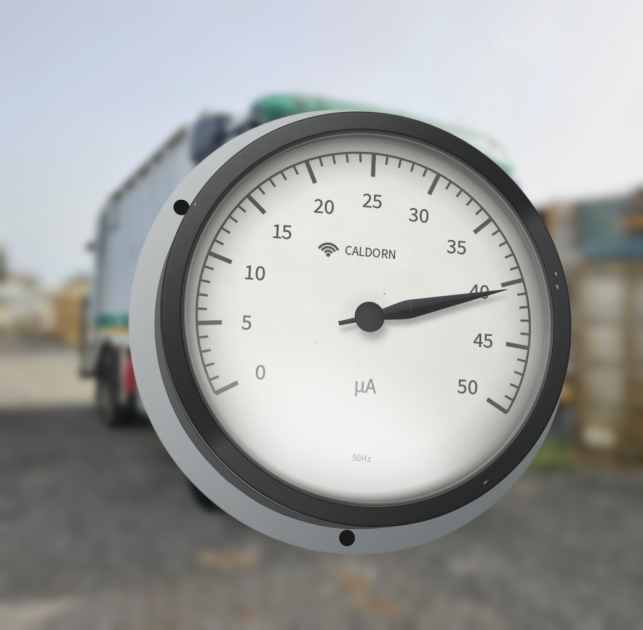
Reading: 40.5; µA
